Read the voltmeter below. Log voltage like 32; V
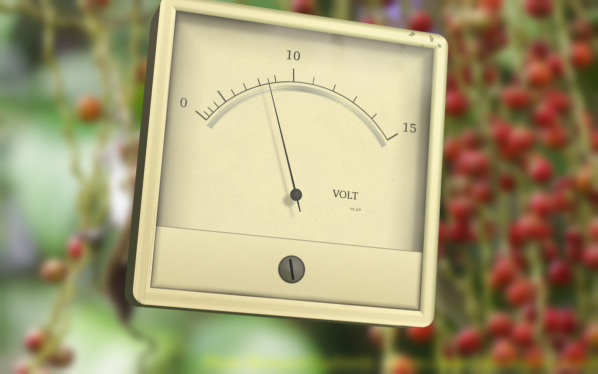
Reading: 8.5; V
